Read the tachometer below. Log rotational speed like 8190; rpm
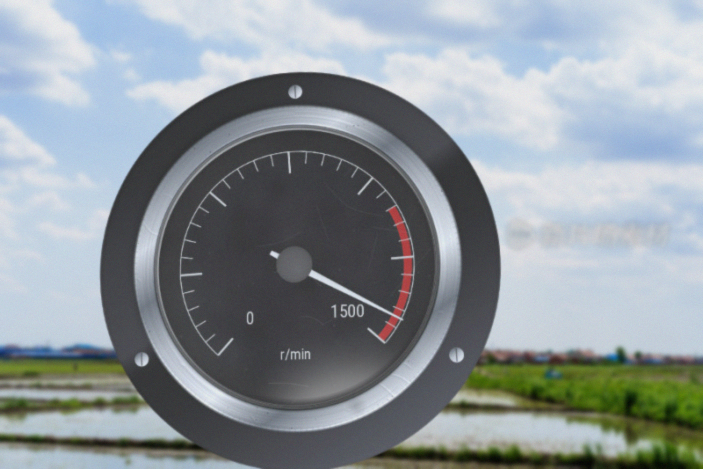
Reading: 1425; rpm
